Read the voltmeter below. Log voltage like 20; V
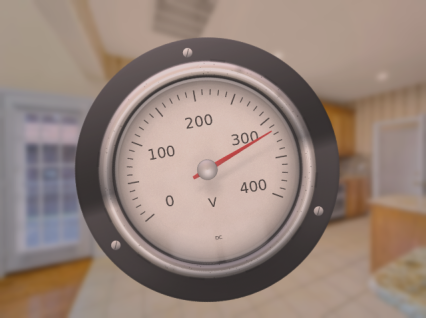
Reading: 315; V
